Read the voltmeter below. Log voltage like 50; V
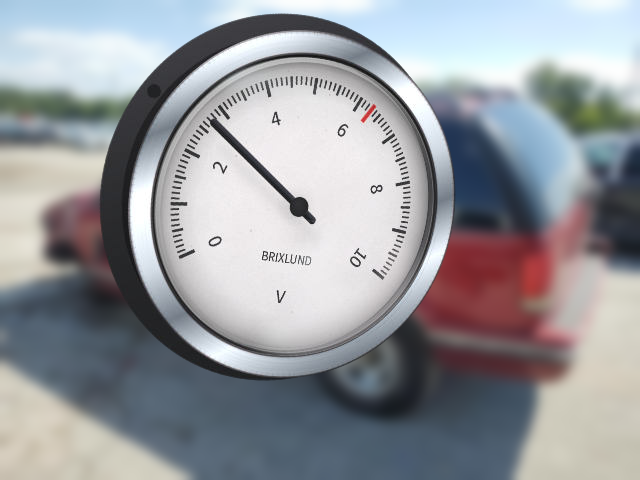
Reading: 2.7; V
